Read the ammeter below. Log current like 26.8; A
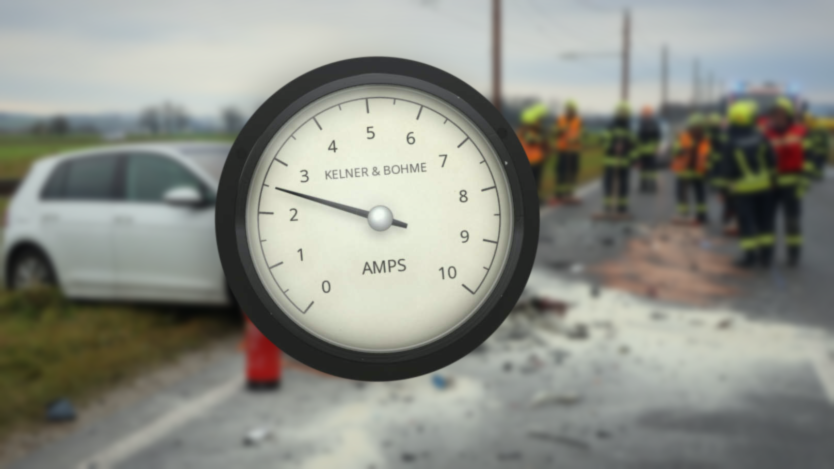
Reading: 2.5; A
